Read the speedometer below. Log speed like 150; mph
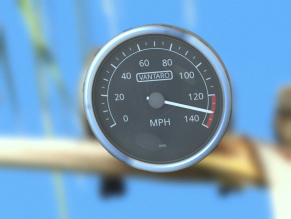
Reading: 130; mph
